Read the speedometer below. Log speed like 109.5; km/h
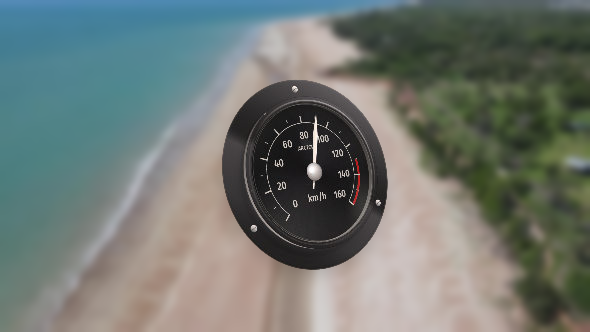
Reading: 90; km/h
